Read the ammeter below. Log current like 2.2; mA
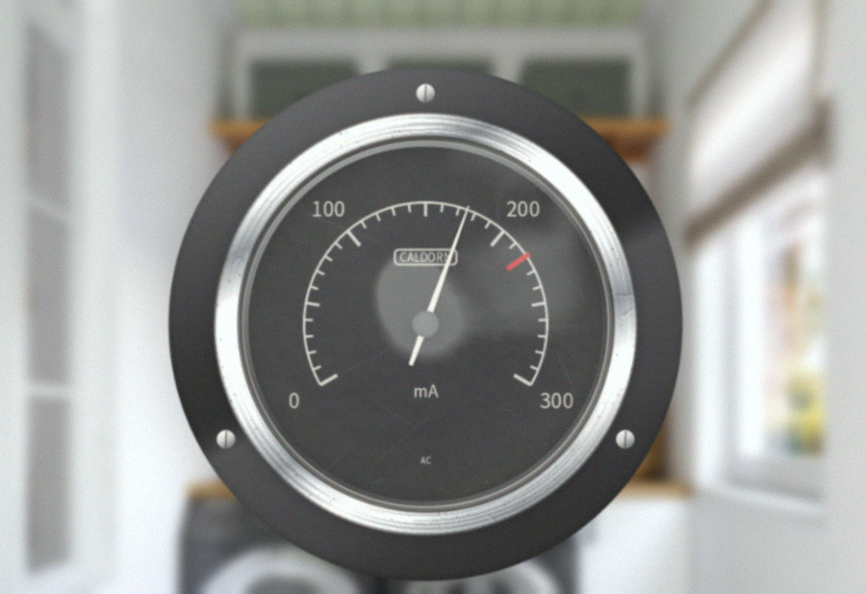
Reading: 175; mA
